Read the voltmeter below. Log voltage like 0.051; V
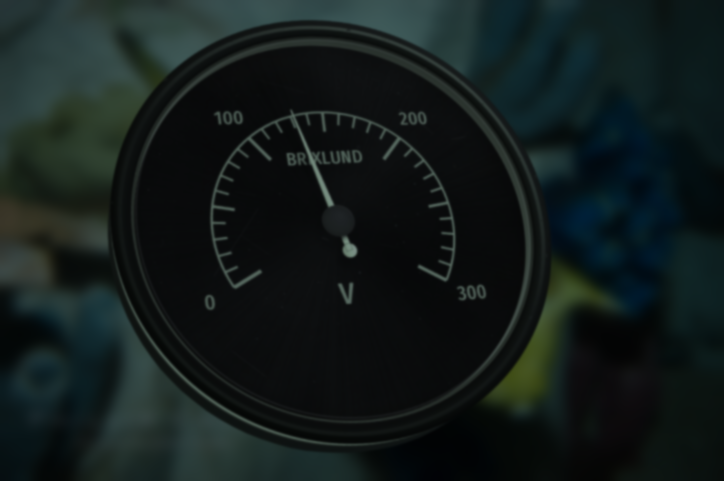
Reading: 130; V
